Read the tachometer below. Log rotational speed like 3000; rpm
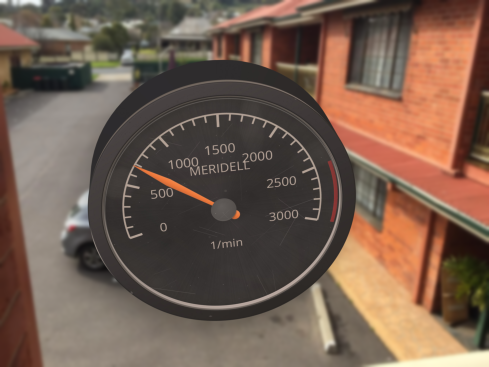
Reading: 700; rpm
